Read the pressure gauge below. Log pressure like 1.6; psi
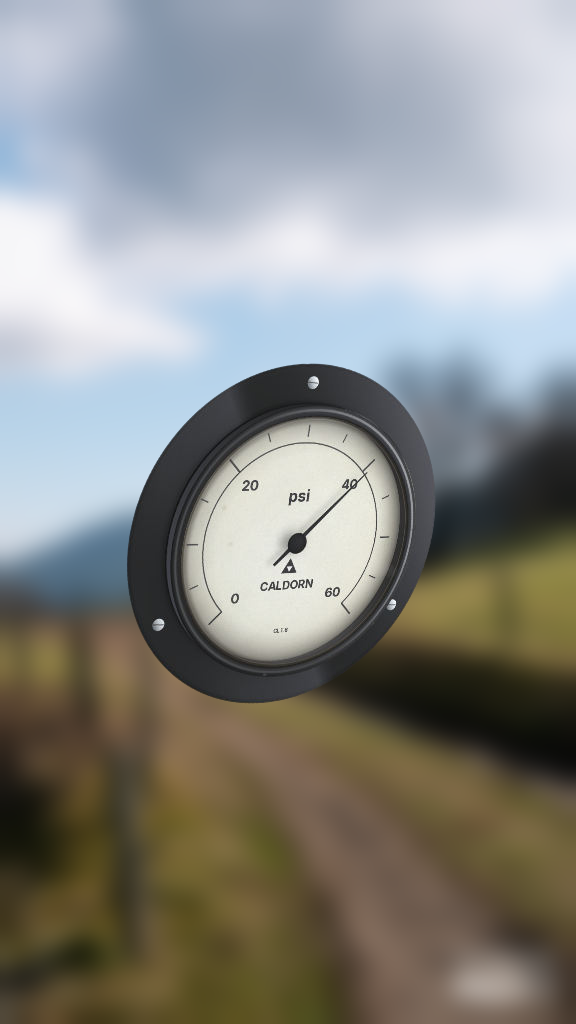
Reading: 40; psi
